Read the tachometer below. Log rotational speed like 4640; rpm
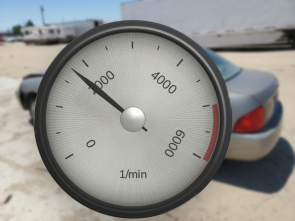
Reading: 1750; rpm
